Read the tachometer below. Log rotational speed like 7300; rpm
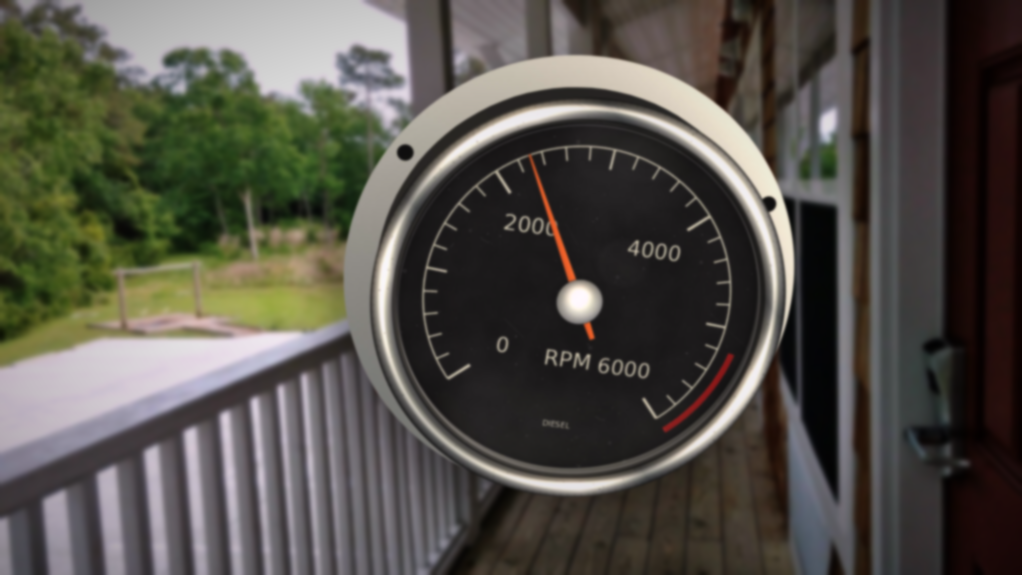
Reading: 2300; rpm
